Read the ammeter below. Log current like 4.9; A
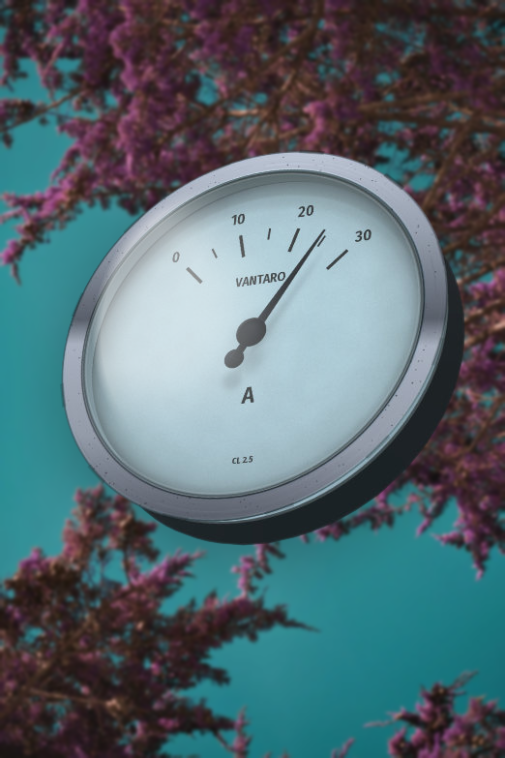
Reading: 25; A
